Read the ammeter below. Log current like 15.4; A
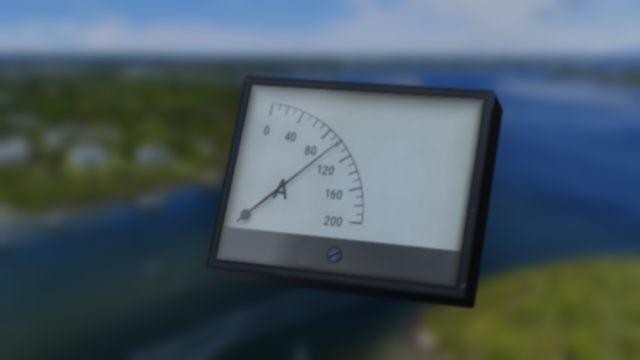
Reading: 100; A
